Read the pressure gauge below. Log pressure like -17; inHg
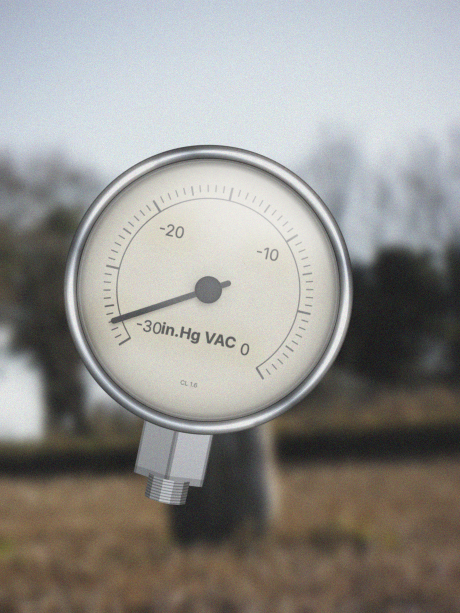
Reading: -28.5; inHg
